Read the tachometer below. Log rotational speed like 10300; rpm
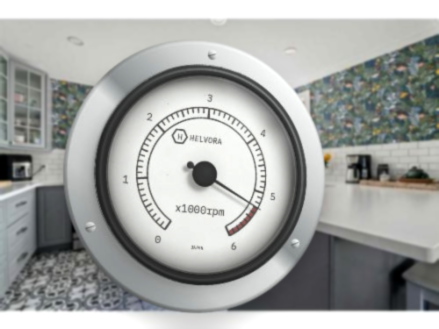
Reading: 5300; rpm
